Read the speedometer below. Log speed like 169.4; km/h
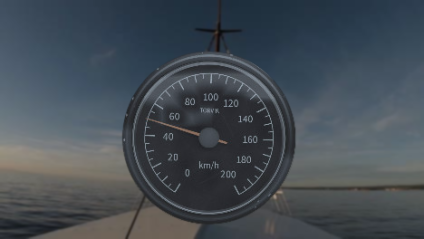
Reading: 50; km/h
